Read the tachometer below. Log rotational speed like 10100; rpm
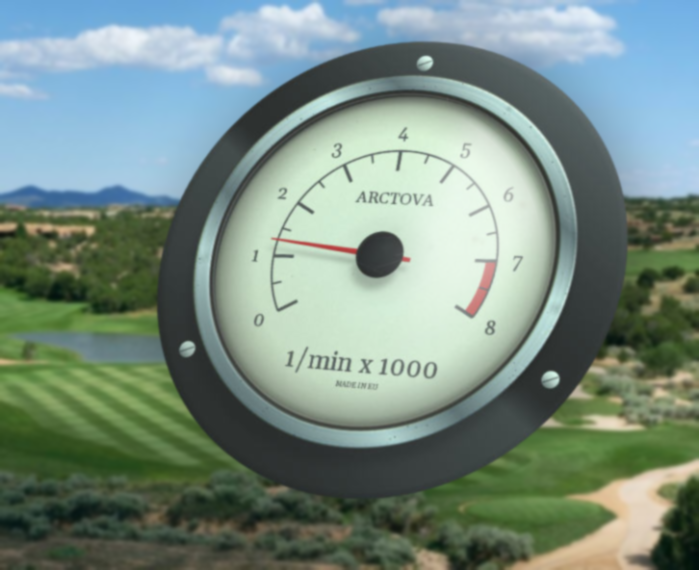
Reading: 1250; rpm
